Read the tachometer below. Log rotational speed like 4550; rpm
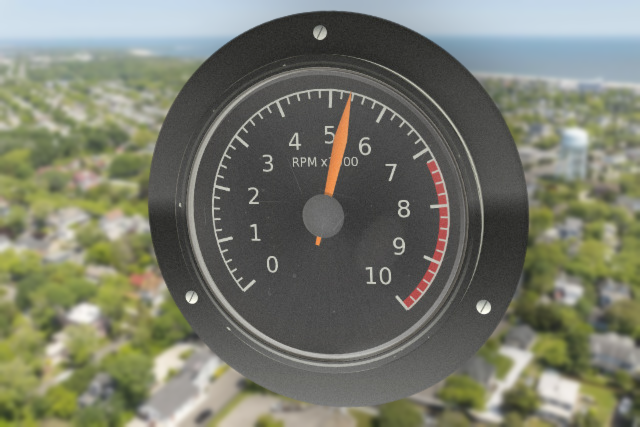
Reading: 5400; rpm
